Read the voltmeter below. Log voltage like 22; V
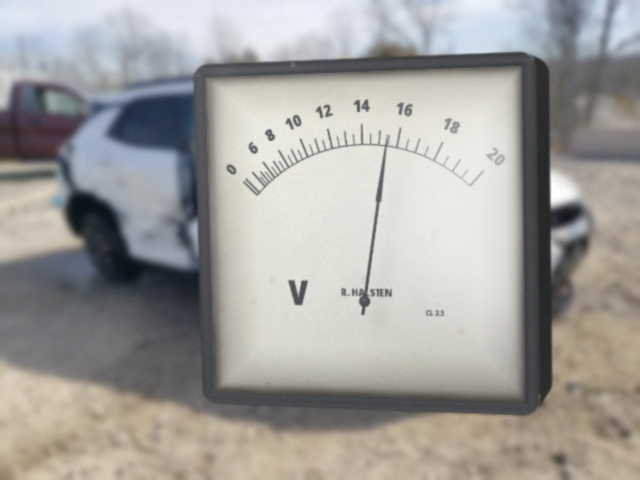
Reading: 15.5; V
